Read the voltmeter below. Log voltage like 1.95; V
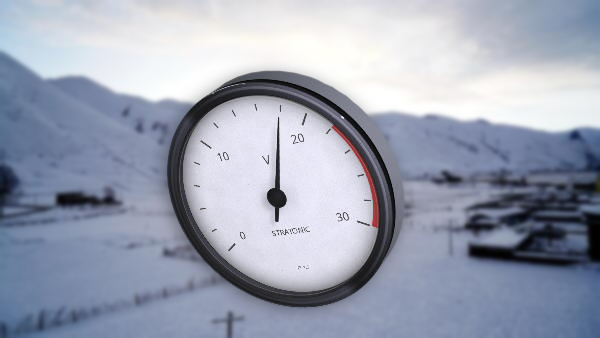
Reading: 18; V
